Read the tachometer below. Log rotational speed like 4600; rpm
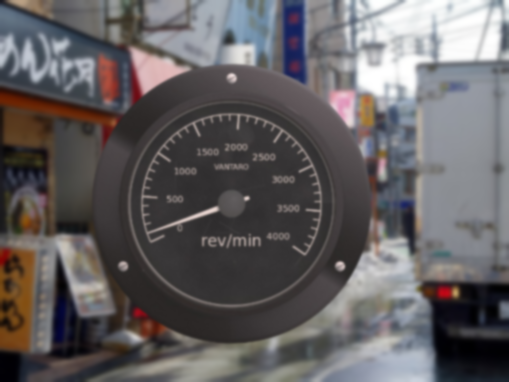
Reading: 100; rpm
